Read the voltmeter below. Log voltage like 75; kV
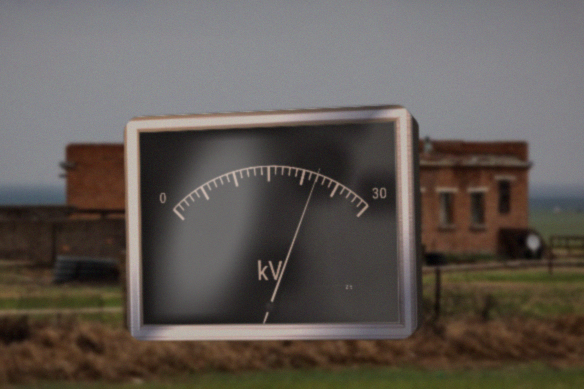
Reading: 22; kV
